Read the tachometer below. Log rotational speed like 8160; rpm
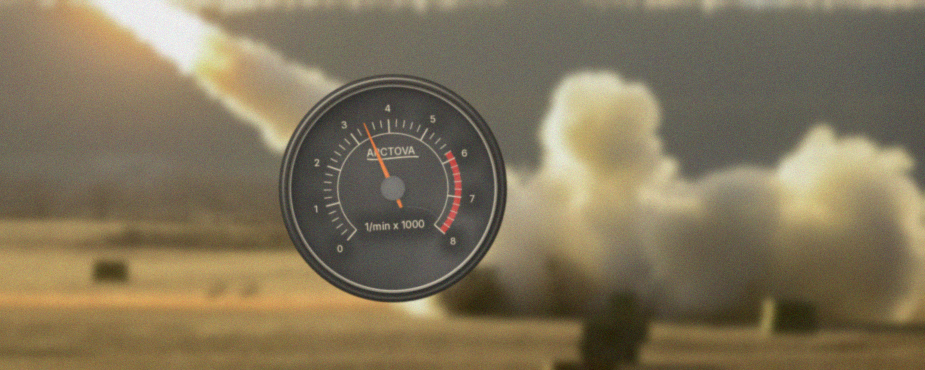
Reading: 3400; rpm
